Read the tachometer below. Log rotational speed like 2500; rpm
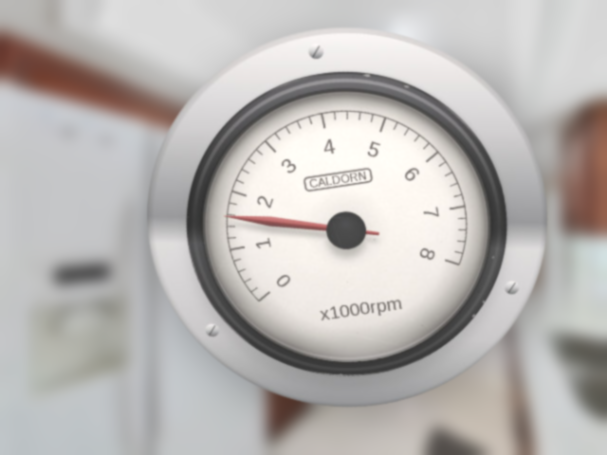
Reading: 1600; rpm
